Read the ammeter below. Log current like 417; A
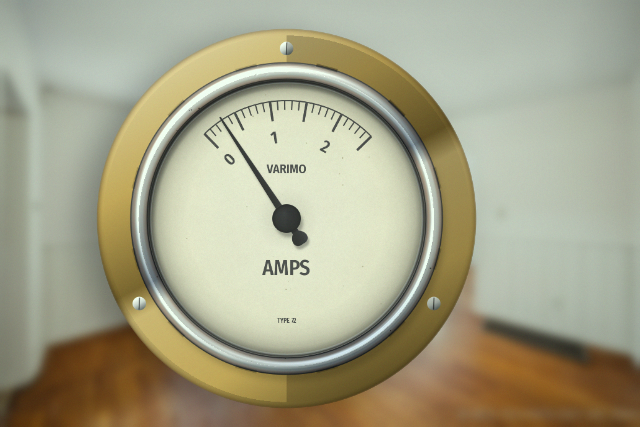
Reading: 0.3; A
